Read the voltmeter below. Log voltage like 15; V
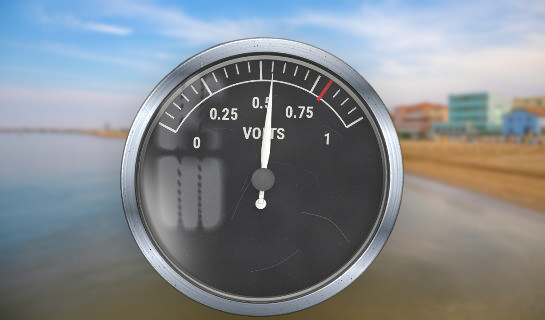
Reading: 0.55; V
